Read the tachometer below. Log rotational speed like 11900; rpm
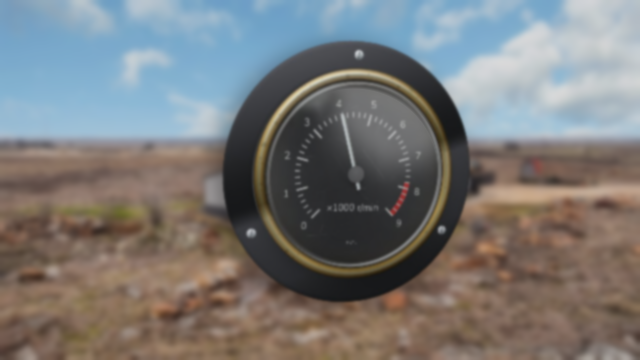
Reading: 4000; rpm
